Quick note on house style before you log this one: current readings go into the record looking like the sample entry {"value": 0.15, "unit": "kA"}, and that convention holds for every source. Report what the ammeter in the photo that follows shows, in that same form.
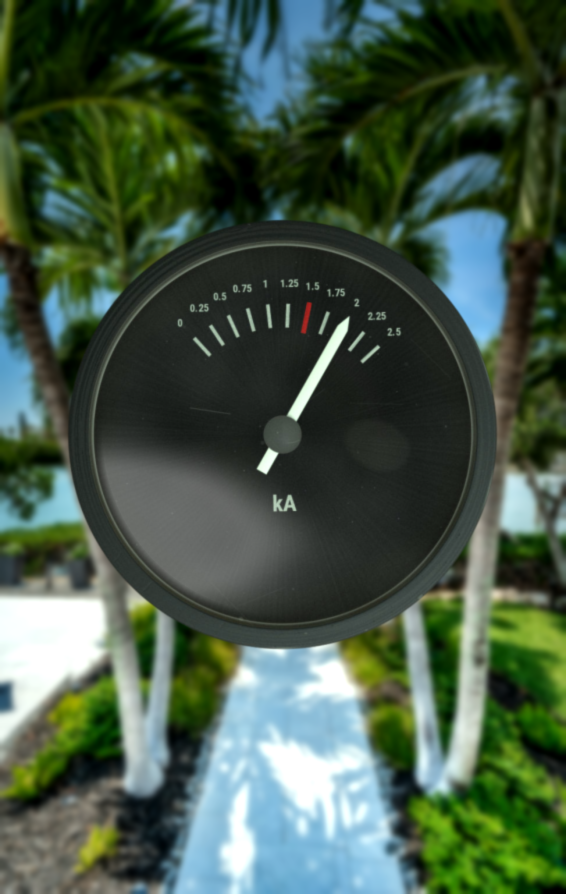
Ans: {"value": 2, "unit": "kA"}
